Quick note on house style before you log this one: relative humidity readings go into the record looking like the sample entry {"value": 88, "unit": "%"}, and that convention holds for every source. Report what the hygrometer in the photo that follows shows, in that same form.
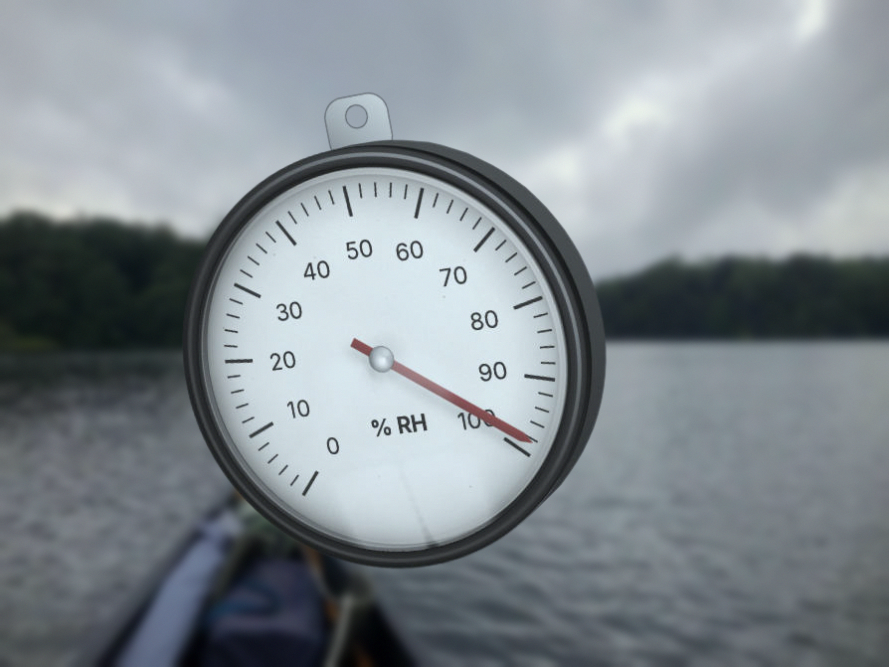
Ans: {"value": 98, "unit": "%"}
